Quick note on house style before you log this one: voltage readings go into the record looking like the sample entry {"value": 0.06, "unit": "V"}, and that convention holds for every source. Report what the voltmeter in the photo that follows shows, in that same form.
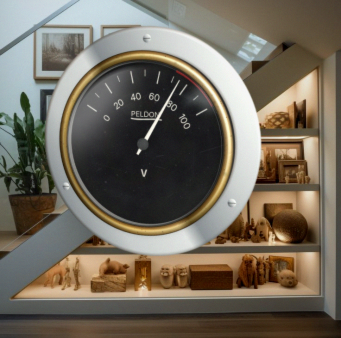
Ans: {"value": 75, "unit": "V"}
